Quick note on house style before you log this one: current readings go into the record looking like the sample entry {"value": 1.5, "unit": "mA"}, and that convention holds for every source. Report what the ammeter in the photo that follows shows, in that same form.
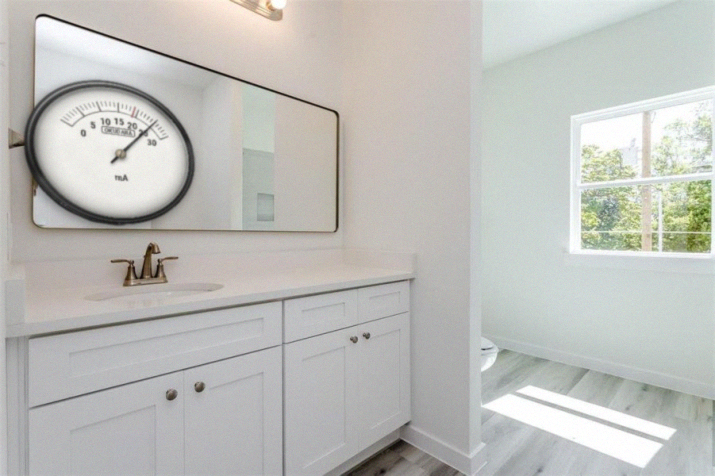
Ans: {"value": 25, "unit": "mA"}
